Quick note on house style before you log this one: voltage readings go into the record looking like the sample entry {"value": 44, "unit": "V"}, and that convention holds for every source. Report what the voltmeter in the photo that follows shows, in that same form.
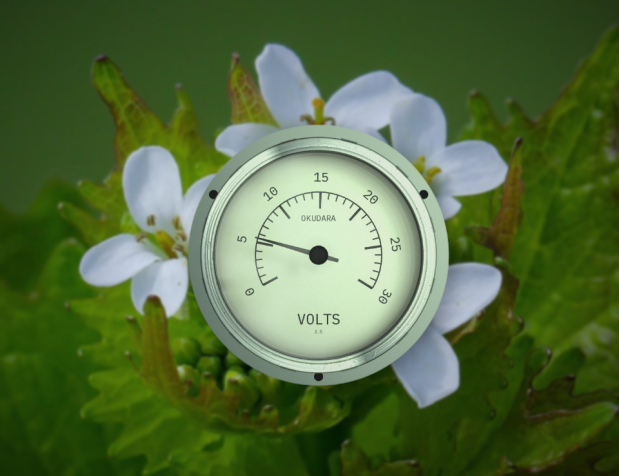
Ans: {"value": 5.5, "unit": "V"}
